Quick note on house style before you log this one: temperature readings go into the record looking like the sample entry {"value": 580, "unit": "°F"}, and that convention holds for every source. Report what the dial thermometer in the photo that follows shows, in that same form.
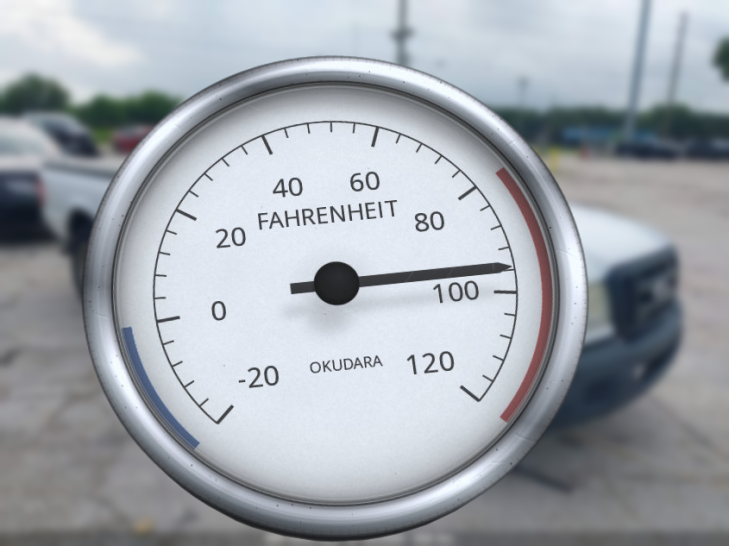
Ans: {"value": 96, "unit": "°F"}
